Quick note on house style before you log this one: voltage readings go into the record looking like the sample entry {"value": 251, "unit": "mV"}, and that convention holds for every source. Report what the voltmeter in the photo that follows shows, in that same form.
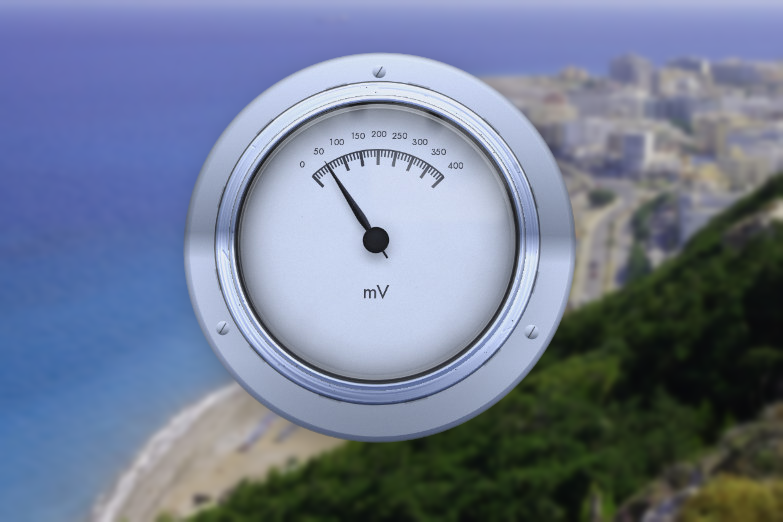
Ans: {"value": 50, "unit": "mV"}
